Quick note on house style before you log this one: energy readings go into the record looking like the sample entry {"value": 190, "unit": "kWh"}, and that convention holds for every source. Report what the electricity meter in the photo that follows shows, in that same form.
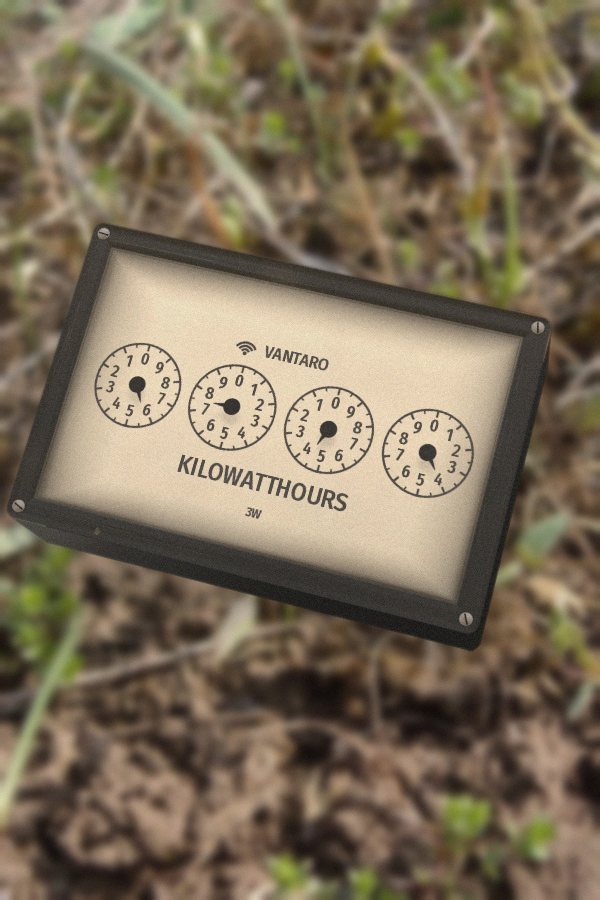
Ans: {"value": 5744, "unit": "kWh"}
